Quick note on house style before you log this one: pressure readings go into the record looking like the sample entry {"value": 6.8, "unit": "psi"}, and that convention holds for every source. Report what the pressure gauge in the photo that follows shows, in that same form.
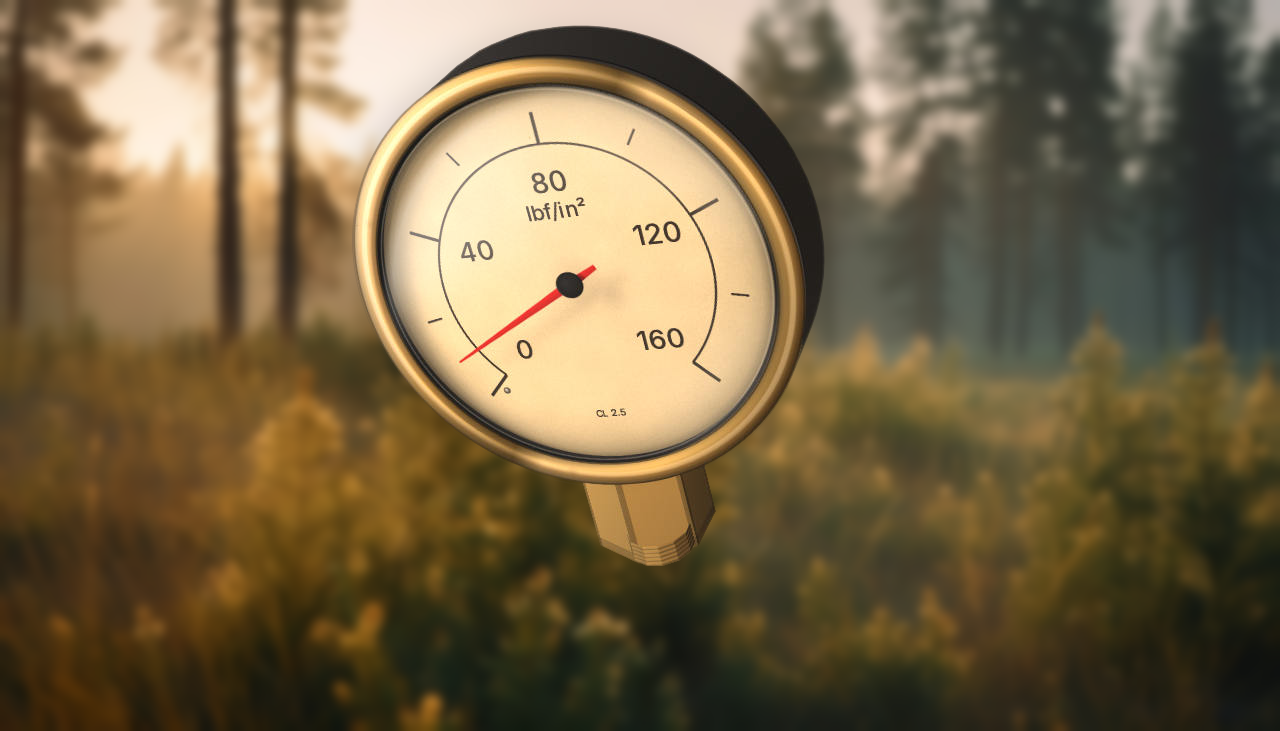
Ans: {"value": 10, "unit": "psi"}
